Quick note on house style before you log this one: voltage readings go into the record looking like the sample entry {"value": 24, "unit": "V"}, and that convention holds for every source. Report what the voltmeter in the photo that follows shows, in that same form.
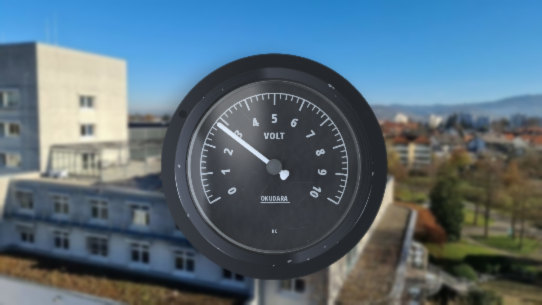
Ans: {"value": 2.8, "unit": "V"}
